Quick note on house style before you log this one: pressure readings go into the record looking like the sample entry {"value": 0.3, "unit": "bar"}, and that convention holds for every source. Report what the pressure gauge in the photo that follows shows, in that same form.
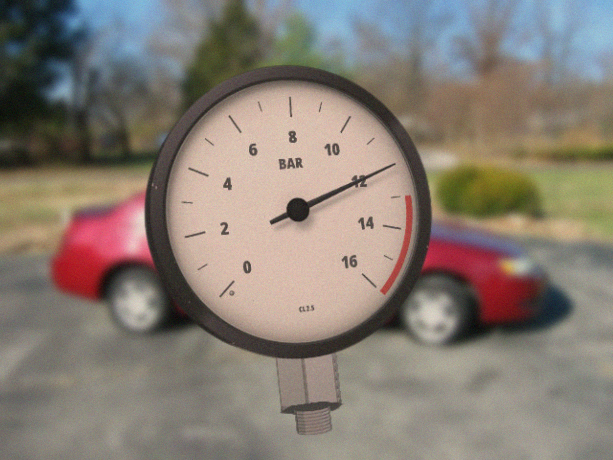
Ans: {"value": 12, "unit": "bar"}
